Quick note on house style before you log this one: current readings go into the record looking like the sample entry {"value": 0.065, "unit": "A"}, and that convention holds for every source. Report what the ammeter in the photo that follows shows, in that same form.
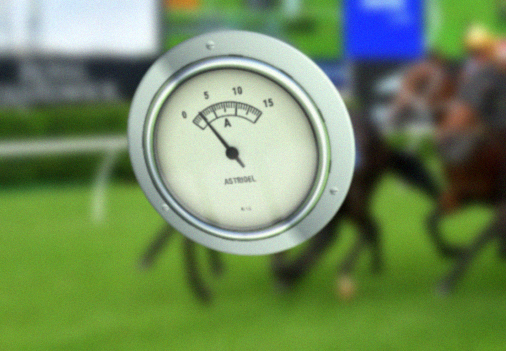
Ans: {"value": 2.5, "unit": "A"}
